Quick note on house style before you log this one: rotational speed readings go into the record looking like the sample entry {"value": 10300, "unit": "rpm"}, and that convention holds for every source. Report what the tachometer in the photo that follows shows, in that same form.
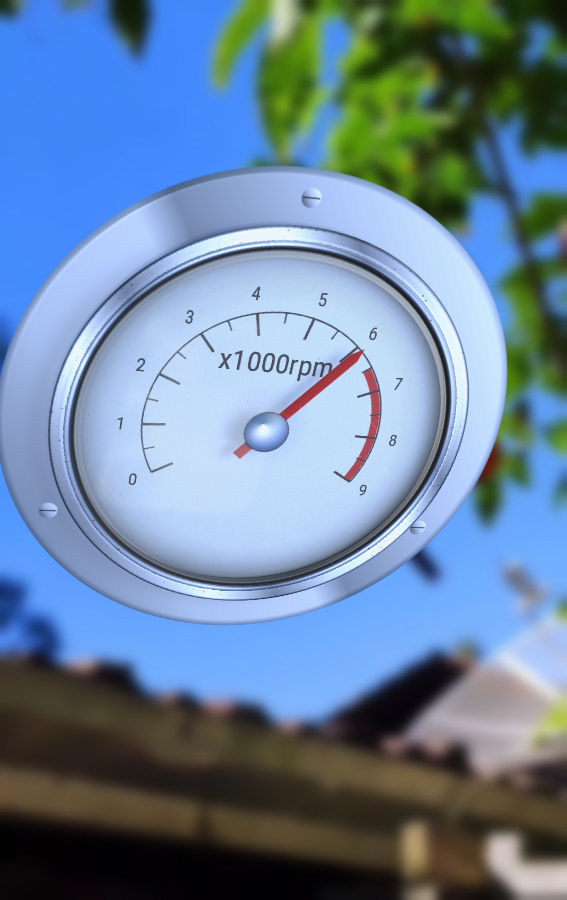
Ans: {"value": 6000, "unit": "rpm"}
